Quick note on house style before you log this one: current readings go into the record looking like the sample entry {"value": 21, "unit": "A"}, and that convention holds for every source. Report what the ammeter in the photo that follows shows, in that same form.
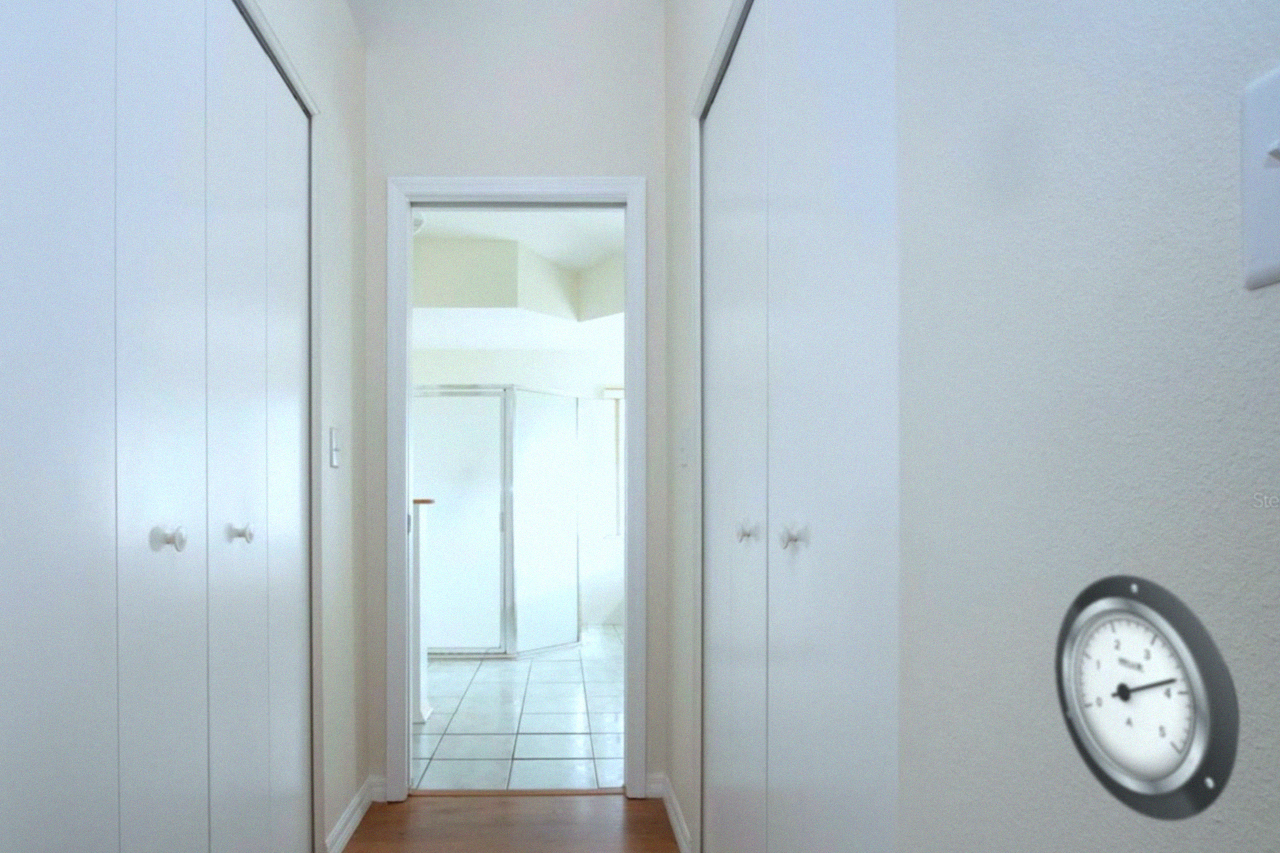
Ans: {"value": 3.8, "unit": "A"}
